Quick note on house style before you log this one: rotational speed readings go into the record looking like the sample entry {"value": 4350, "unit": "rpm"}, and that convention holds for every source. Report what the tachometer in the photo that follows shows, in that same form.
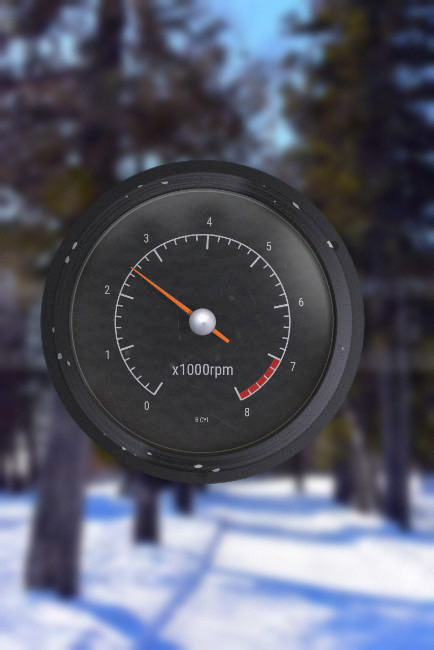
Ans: {"value": 2500, "unit": "rpm"}
